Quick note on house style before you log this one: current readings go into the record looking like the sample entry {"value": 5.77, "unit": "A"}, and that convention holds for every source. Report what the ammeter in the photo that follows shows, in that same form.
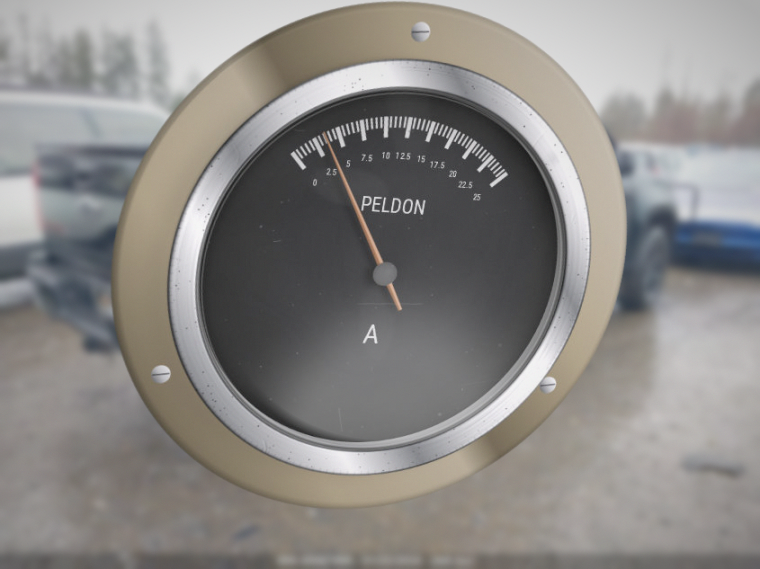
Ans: {"value": 3.5, "unit": "A"}
